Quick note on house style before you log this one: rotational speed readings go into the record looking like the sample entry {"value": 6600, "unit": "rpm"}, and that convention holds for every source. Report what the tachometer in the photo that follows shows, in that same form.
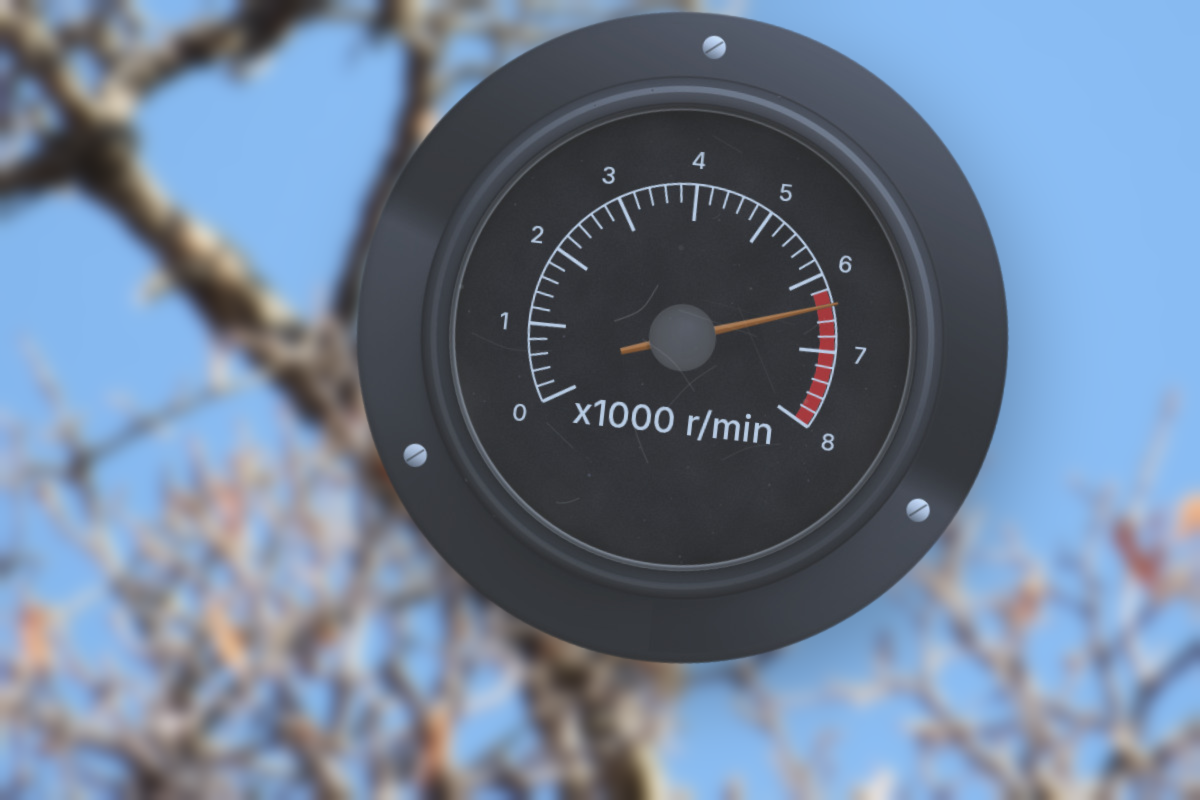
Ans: {"value": 6400, "unit": "rpm"}
